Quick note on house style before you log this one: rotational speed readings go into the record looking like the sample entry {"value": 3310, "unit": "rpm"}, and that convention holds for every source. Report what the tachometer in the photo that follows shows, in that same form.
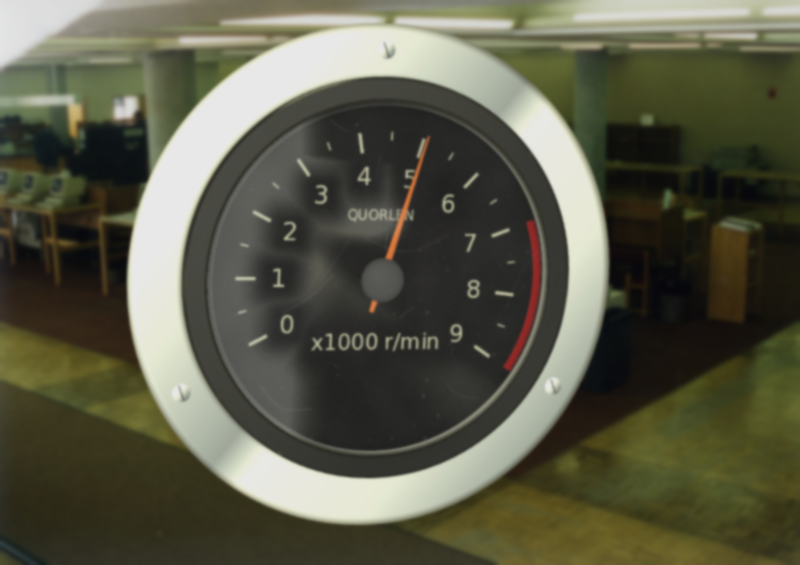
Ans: {"value": 5000, "unit": "rpm"}
